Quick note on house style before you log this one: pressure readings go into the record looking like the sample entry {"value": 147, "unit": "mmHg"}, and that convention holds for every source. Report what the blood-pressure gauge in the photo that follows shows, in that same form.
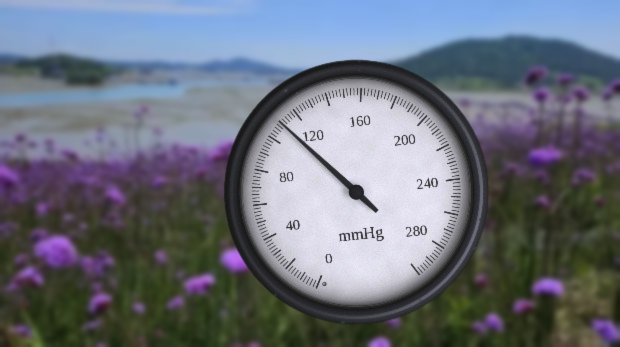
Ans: {"value": 110, "unit": "mmHg"}
